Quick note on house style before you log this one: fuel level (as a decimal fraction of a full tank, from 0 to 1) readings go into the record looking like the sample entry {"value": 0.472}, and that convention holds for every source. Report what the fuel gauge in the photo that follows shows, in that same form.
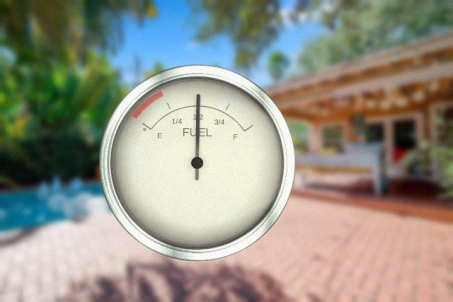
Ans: {"value": 0.5}
